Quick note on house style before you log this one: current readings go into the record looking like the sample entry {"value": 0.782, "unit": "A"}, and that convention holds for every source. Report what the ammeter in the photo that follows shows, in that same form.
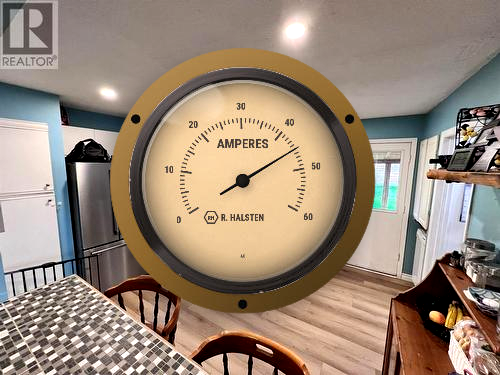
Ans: {"value": 45, "unit": "A"}
